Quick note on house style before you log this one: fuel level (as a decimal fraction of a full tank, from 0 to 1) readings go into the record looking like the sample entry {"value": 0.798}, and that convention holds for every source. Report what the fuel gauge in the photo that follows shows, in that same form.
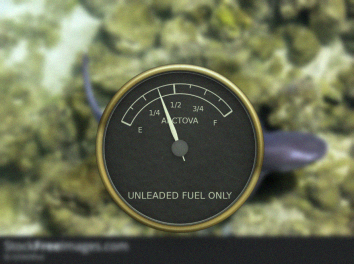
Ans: {"value": 0.375}
